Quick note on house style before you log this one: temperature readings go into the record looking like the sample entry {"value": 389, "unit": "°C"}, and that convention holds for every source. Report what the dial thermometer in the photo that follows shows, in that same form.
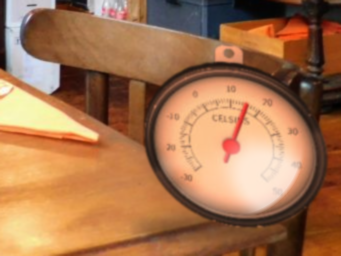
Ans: {"value": 15, "unit": "°C"}
